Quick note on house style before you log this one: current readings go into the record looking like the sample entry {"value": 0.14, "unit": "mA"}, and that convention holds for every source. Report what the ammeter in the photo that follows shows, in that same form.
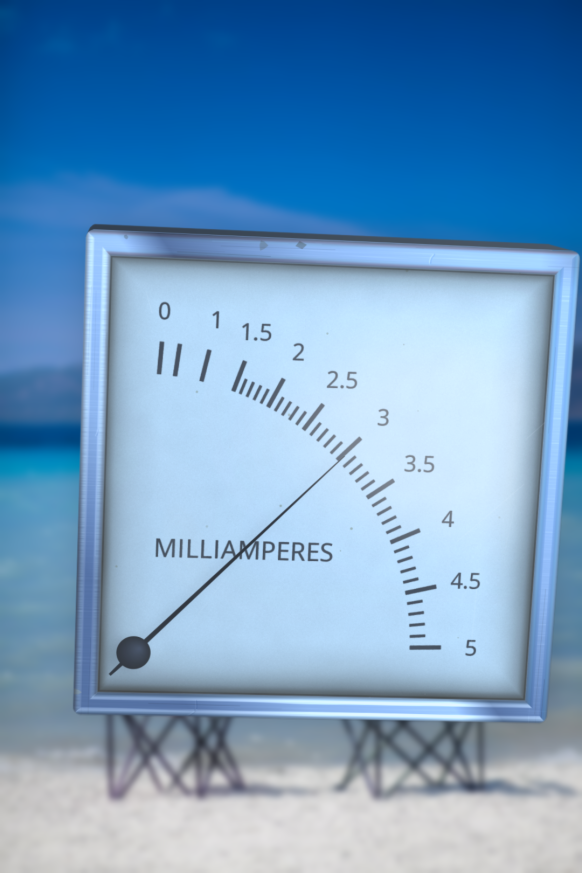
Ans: {"value": 3, "unit": "mA"}
